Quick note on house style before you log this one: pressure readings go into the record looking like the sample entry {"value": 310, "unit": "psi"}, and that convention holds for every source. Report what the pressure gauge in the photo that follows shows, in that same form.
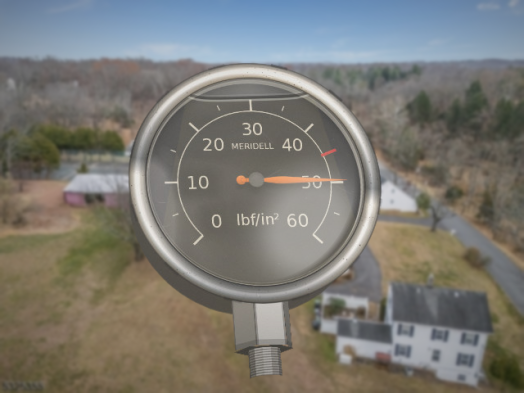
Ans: {"value": 50, "unit": "psi"}
